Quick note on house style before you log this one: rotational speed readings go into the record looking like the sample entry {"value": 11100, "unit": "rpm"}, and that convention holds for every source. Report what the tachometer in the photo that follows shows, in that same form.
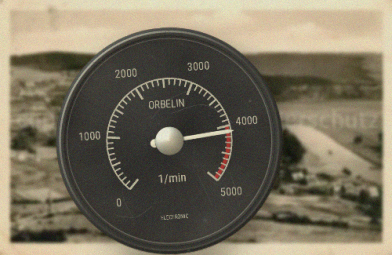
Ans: {"value": 4100, "unit": "rpm"}
